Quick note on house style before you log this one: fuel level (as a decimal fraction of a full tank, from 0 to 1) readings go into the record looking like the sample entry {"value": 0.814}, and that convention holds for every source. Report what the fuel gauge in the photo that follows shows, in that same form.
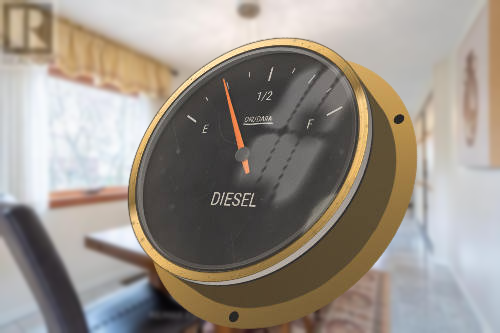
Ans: {"value": 0.25}
